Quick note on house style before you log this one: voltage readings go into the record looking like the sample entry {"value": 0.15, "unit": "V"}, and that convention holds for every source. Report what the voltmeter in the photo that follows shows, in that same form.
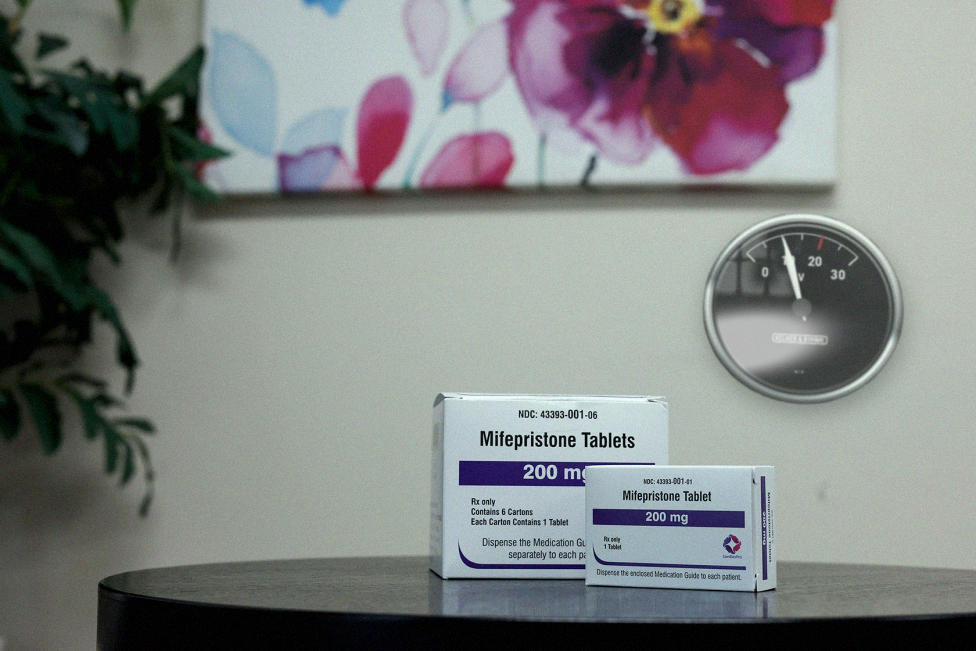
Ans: {"value": 10, "unit": "V"}
